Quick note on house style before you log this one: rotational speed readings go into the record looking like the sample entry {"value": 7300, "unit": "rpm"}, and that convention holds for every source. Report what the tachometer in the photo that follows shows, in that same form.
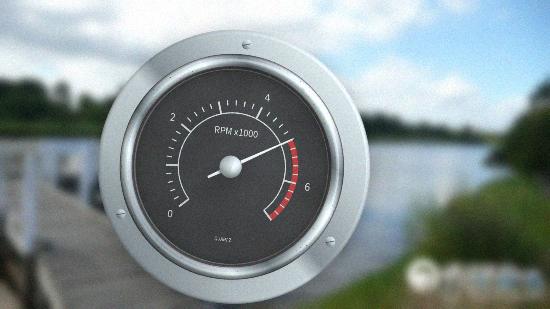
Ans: {"value": 5000, "unit": "rpm"}
